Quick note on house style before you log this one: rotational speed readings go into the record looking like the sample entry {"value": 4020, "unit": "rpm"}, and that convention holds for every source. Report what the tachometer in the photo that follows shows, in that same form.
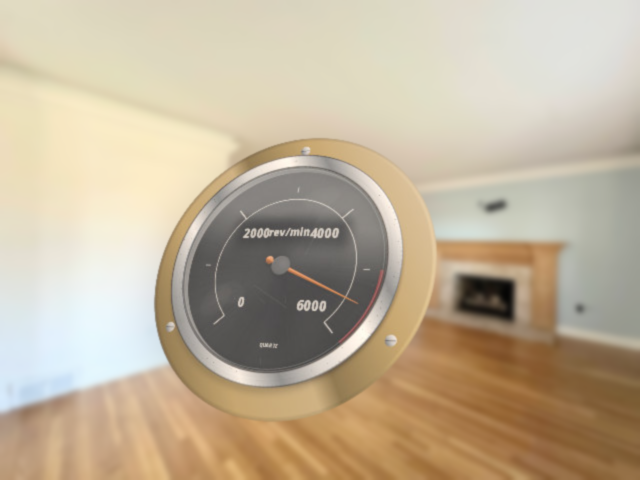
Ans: {"value": 5500, "unit": "rpm"}
